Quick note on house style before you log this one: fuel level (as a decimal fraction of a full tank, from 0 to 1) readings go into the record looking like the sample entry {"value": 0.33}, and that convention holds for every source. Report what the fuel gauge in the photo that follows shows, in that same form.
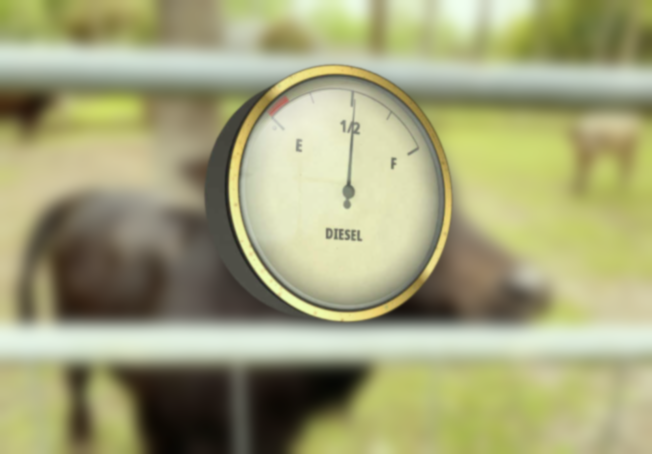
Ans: {"value": 0.5}
